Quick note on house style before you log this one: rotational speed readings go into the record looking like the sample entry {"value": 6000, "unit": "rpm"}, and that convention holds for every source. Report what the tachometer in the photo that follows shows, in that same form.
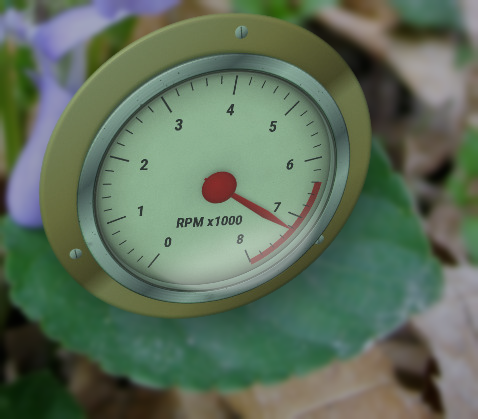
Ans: {"value": 7200, "unit": "rpm"}
